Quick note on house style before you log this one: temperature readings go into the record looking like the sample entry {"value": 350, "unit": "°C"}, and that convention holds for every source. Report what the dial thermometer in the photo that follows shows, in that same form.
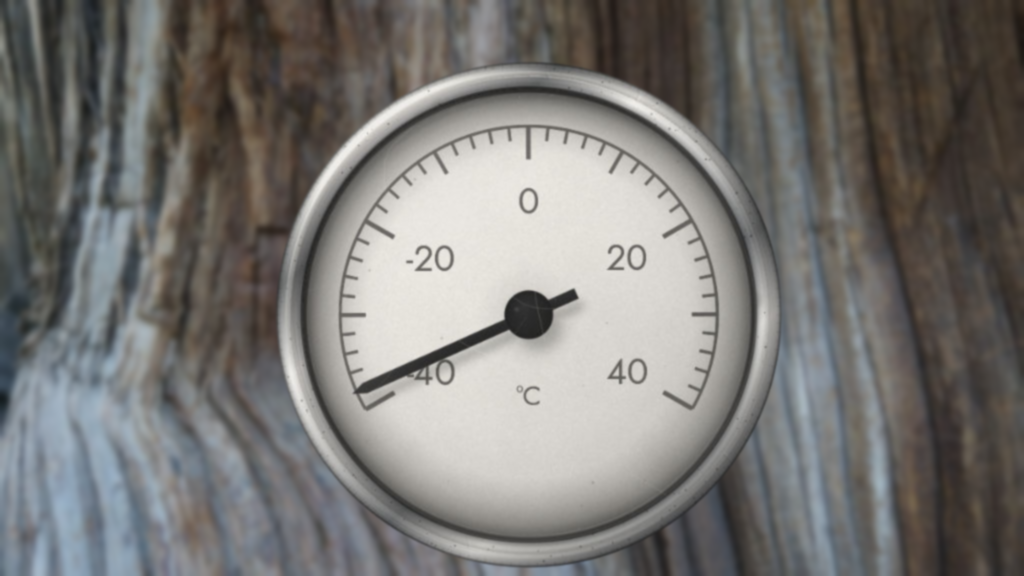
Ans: {"value": -38, "unit": "°C"}
